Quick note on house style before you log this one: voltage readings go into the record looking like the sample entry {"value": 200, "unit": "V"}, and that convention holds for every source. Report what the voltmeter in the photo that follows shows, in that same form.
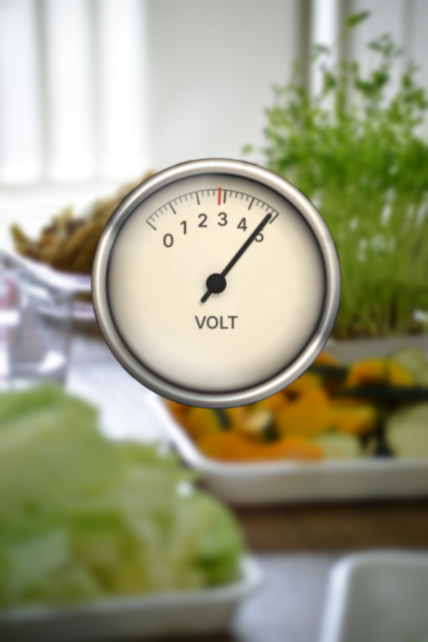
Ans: {"value": 4.8, "unit": "V"}
